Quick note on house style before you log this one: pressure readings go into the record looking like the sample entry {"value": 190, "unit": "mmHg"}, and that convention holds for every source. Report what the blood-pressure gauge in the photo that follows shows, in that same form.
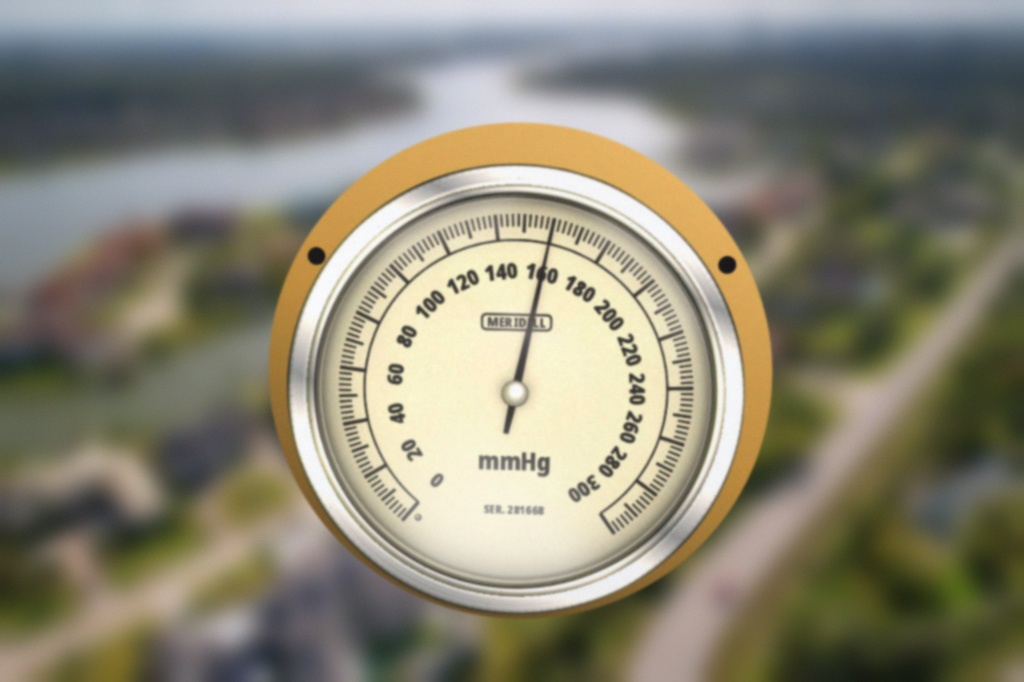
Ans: {"value": 160, "unit": "mmHg"}
